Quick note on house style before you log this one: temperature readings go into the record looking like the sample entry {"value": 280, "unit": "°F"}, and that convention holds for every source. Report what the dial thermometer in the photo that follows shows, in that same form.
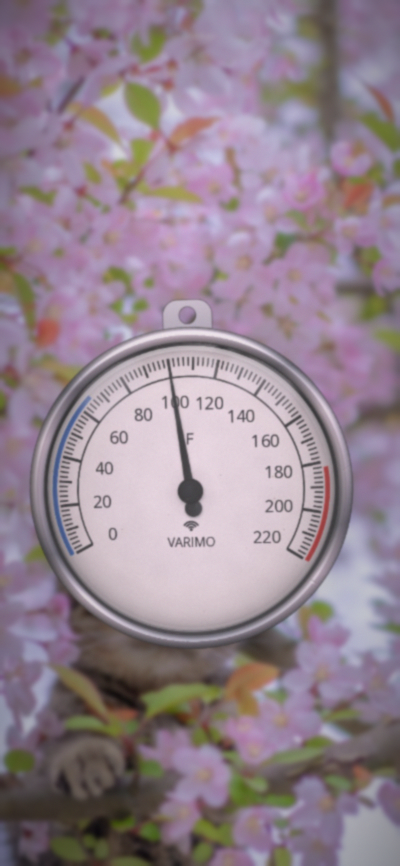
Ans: {"value": 100, "unit": "°F"}
